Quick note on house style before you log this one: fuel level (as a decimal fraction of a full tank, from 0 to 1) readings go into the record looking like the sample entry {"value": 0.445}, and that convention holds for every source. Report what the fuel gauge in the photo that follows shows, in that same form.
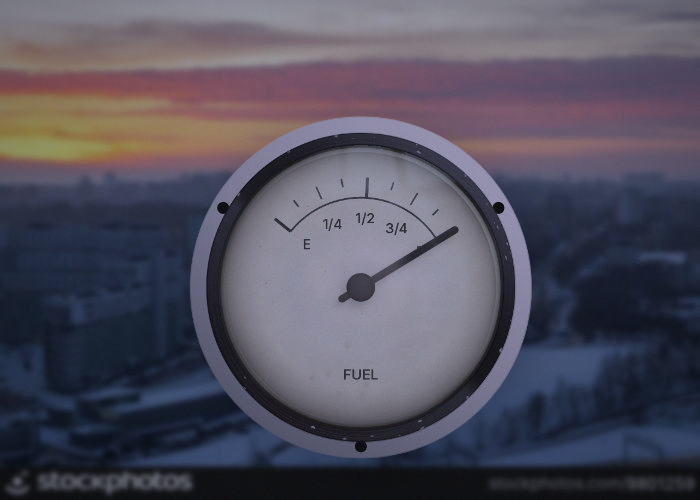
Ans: {"value": 1}
